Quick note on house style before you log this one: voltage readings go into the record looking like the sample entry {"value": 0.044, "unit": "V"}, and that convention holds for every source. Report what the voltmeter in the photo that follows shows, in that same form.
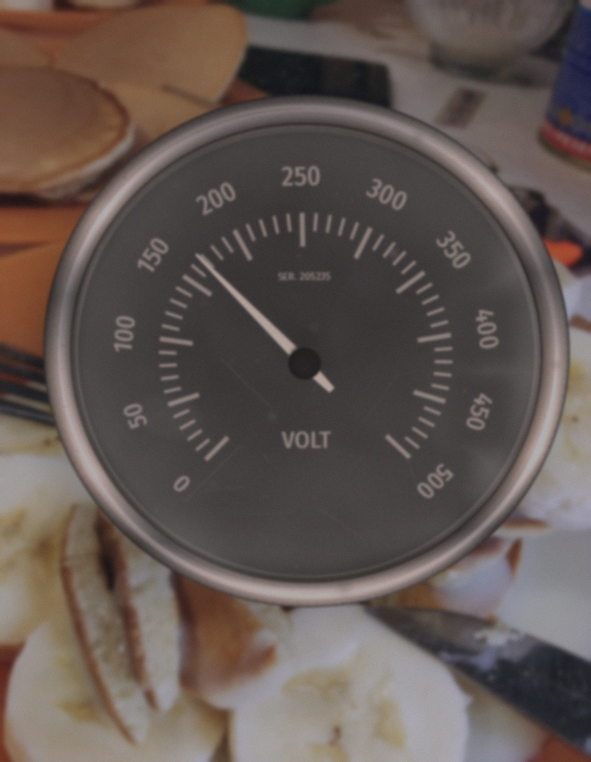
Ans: {"value": 170, "unit": "V"}
